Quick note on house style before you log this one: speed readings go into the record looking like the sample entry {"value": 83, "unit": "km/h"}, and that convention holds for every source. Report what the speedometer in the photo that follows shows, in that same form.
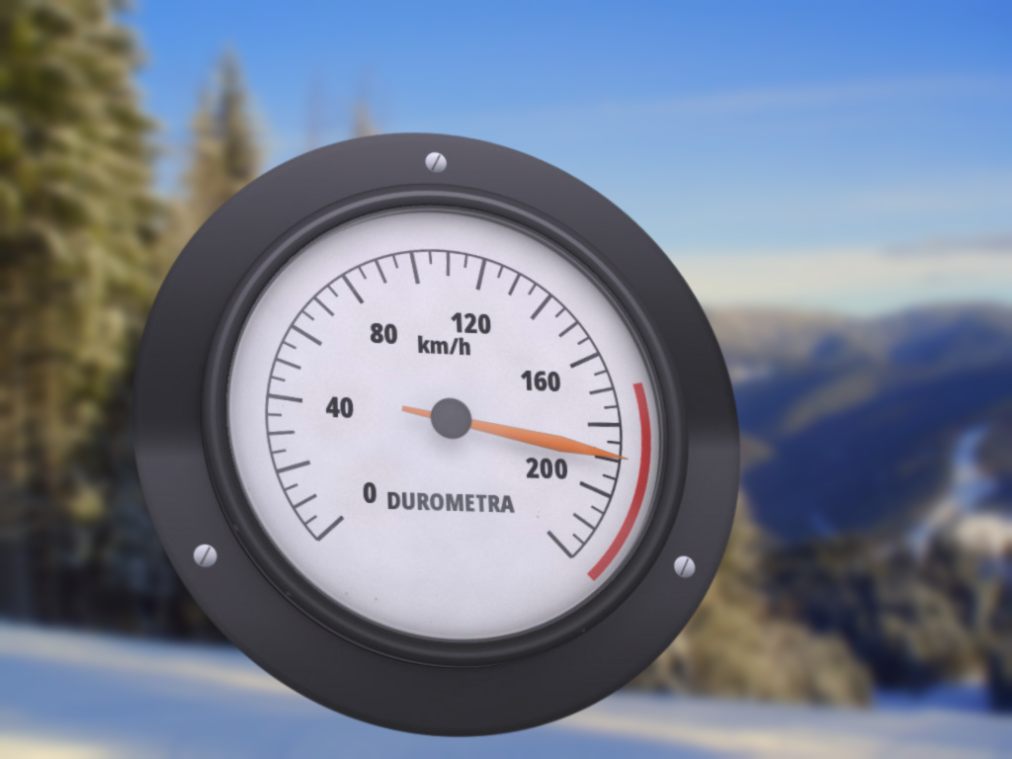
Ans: {"value": 190, "unit": "km/h"}
